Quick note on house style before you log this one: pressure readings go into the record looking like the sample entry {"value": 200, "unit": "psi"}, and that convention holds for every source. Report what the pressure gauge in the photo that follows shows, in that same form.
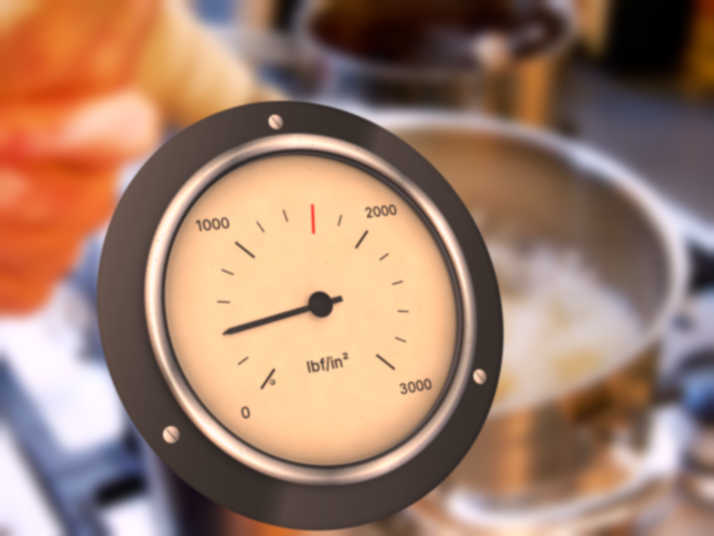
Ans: {"value": 400, "unit": "psi"}
